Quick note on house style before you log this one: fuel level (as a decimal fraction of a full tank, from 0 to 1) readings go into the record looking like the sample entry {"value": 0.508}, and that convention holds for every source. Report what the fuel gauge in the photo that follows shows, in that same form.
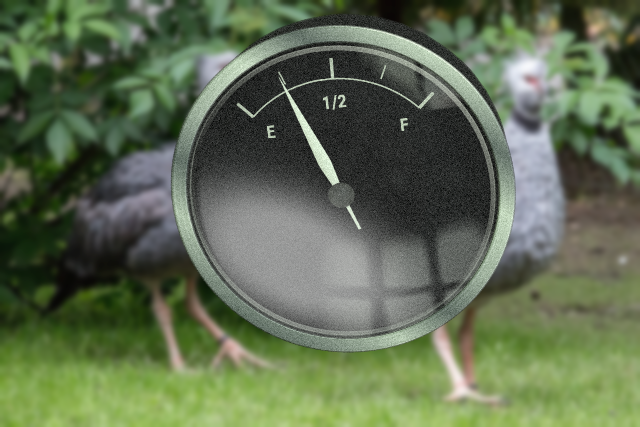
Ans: {"value": 0.25}
